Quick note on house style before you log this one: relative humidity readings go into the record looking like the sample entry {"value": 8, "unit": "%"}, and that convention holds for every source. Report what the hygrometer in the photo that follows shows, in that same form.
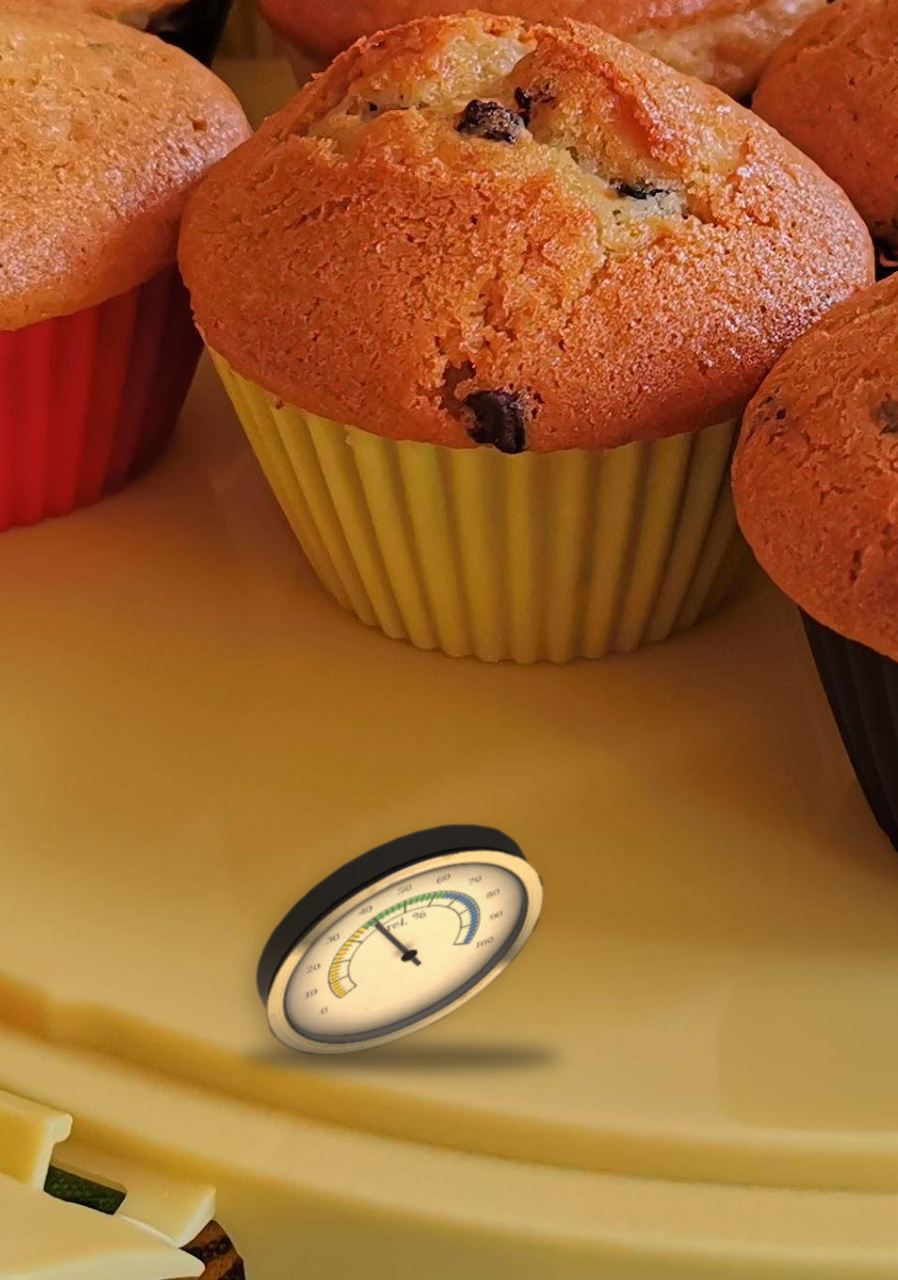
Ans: {"value": 40, "unit": "%"}
